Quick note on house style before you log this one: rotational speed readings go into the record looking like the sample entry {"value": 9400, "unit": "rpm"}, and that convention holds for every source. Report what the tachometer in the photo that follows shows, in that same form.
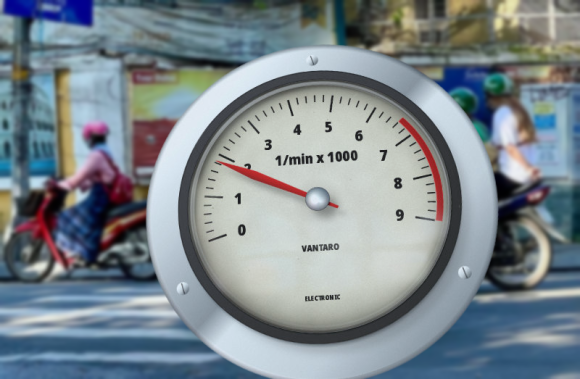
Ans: {"value": 1800, "unit": "rpm"}
